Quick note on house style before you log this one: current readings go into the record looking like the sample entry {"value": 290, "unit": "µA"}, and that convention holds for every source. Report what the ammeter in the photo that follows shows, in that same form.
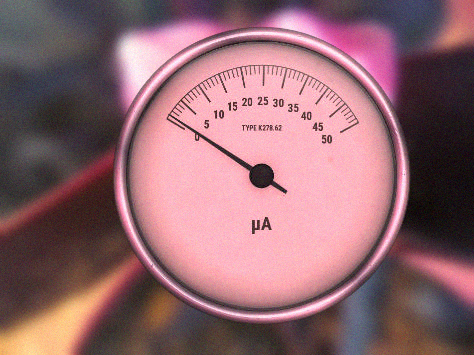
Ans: {"value": 1, "unit": "µA"}
